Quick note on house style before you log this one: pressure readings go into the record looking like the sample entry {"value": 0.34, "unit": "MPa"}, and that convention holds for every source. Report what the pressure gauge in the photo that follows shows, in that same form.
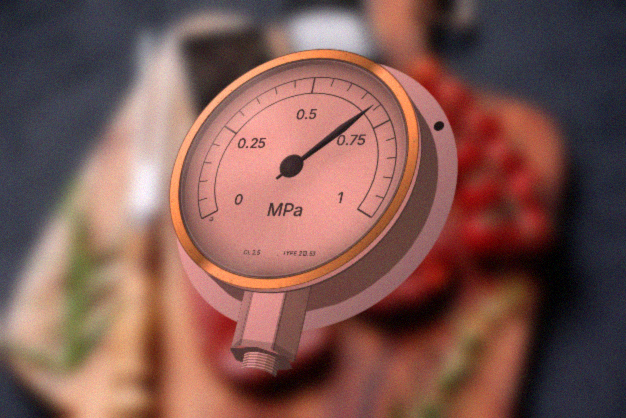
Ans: {"value": 0.7, "unit": "MPa"}
